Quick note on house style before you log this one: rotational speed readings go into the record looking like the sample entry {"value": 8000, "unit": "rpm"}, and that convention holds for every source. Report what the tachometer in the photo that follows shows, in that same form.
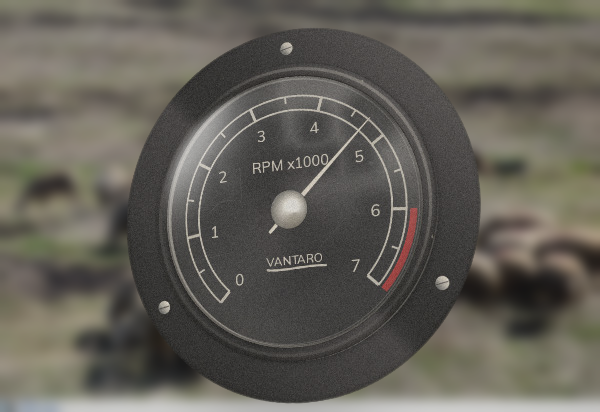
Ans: {"value": 4750, "unit": "rpm"}
